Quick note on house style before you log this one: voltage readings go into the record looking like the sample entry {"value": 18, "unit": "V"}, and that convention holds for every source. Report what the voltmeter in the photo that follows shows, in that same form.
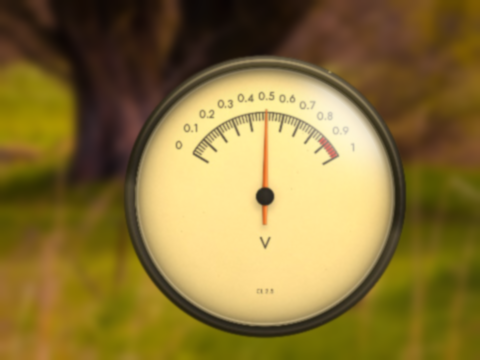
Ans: {"value": 0.5, "unit": "V"}
